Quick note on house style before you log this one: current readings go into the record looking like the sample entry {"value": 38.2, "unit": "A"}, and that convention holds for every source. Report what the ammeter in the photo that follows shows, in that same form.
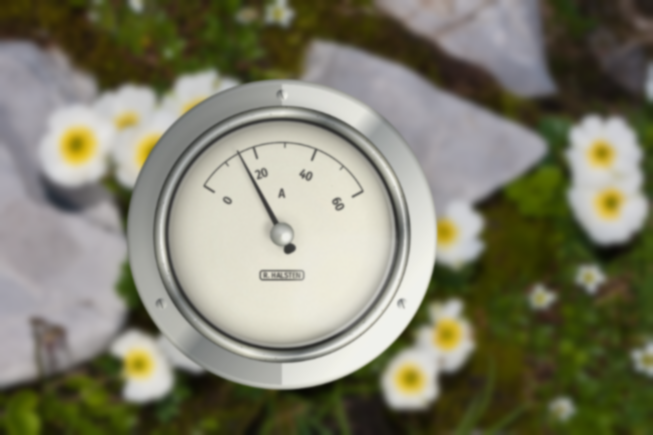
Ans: {"value": 15, "unit": "A"}
